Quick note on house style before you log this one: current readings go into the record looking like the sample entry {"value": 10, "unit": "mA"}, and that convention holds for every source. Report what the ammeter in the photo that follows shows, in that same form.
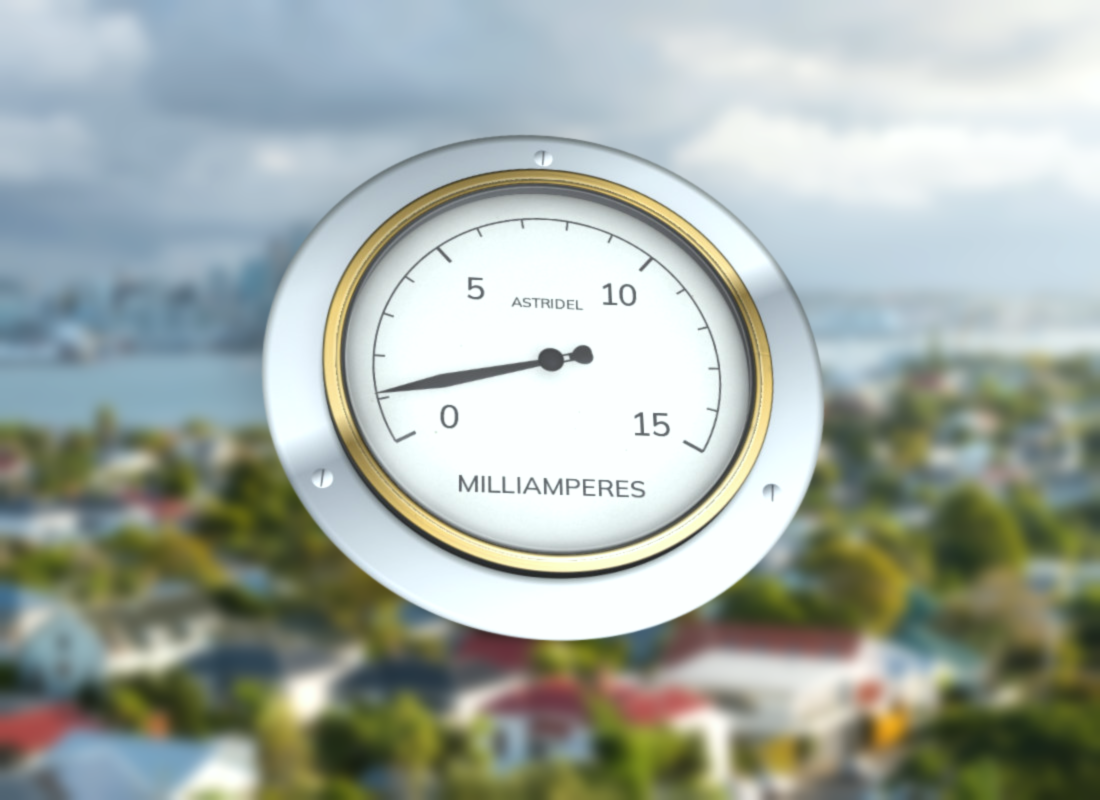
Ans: {"value": 1, "unit": "mA"}
